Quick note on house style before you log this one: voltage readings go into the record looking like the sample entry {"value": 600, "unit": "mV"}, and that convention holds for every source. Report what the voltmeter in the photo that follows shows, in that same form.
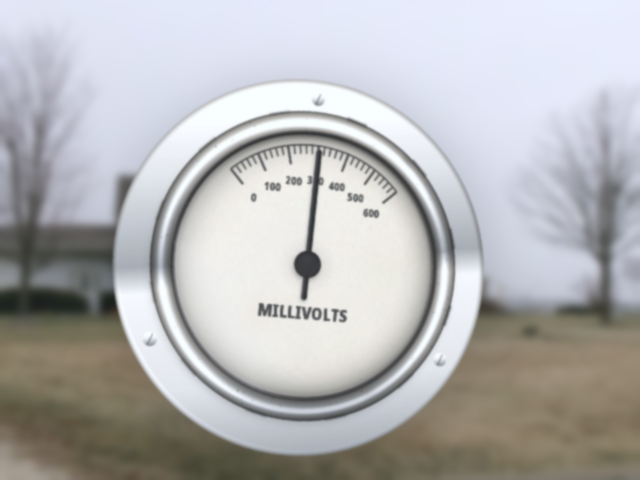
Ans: {"value": 300, "unit": "mV"}
